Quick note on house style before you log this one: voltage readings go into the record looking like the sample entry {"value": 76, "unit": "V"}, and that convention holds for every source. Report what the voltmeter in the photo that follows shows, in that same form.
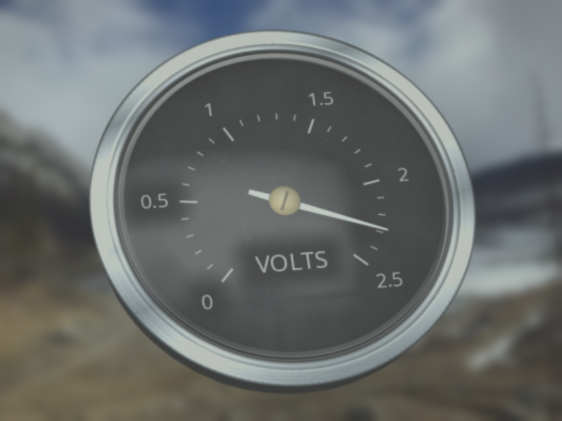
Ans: {"value": 2.3, "unit": "V"}
